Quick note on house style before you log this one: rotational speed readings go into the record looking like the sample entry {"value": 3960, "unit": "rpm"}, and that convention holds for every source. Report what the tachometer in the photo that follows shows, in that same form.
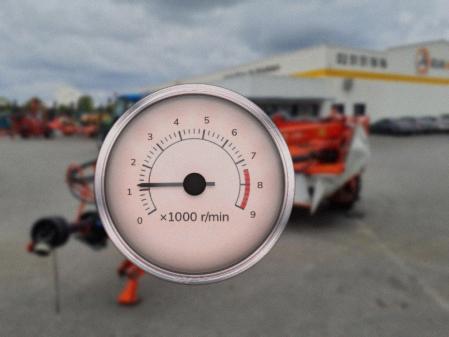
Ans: {"value": 1200, "unit": "rpm"}
